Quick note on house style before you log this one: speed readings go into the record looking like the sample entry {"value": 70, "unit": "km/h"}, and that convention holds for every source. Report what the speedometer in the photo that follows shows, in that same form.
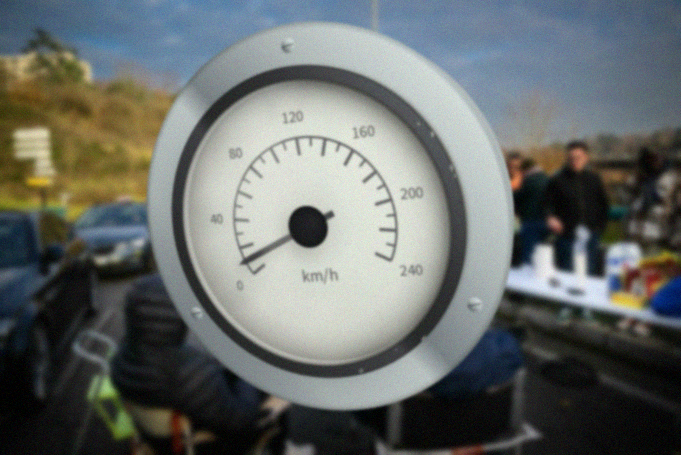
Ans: {"value": 10, "unit": "km/h"}
